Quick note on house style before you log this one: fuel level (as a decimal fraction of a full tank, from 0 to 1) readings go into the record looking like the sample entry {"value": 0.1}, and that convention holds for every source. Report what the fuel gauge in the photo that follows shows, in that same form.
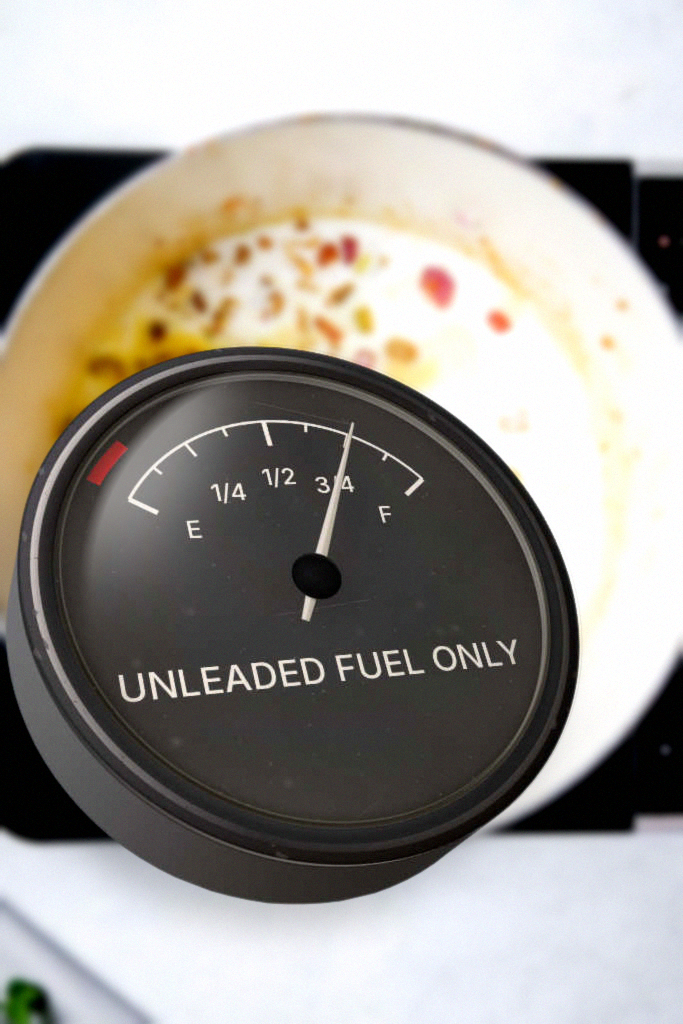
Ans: {"value": 0.75}
